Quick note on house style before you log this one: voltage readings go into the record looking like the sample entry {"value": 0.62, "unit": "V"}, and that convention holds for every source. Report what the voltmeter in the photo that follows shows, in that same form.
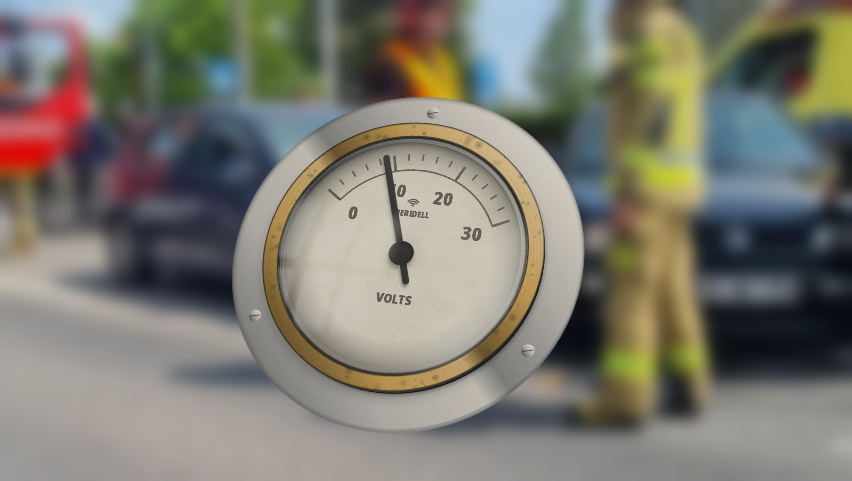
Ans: {"value": 9, "unit": "V"}
